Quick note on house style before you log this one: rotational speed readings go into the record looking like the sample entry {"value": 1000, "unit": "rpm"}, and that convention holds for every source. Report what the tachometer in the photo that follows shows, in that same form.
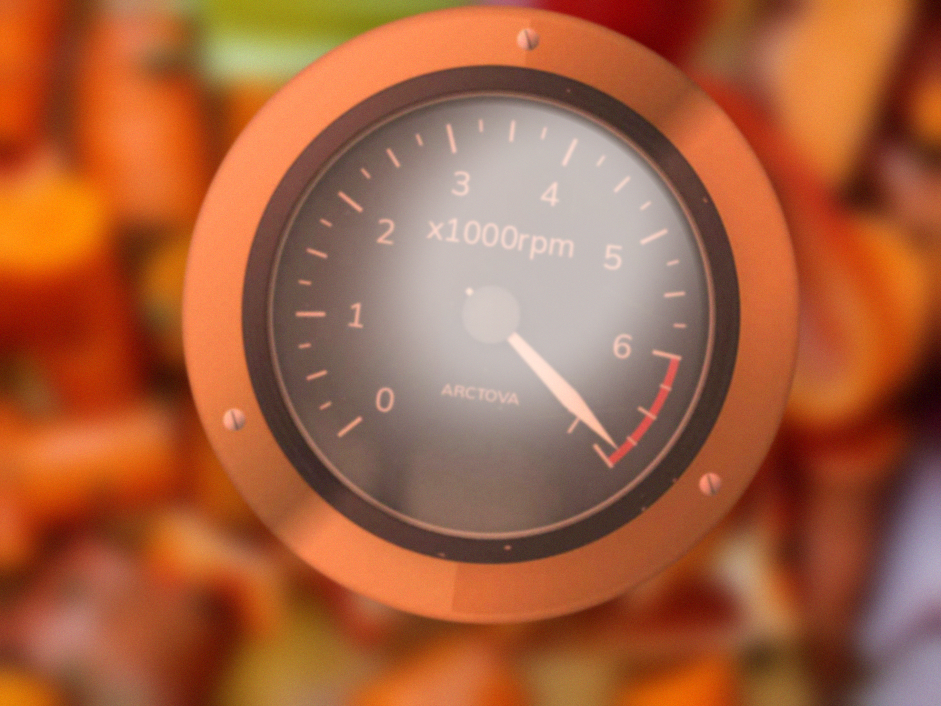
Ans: {"value": 6875, "unit": "rpm"}
